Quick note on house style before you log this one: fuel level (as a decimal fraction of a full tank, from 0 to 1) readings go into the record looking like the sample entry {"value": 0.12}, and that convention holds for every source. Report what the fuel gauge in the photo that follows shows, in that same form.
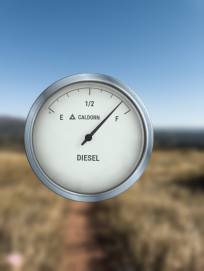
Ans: {"value": 0.875}
